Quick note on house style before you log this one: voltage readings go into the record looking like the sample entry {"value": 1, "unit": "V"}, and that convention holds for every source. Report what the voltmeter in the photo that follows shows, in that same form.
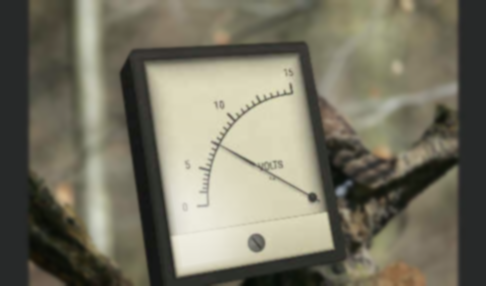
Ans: {"value": 7.5, "unit": "V"}
